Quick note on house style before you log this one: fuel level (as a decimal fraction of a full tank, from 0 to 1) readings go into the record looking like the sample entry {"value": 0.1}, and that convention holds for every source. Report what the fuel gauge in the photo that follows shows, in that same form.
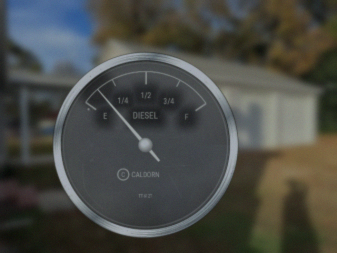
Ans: {"value": 0.125}
